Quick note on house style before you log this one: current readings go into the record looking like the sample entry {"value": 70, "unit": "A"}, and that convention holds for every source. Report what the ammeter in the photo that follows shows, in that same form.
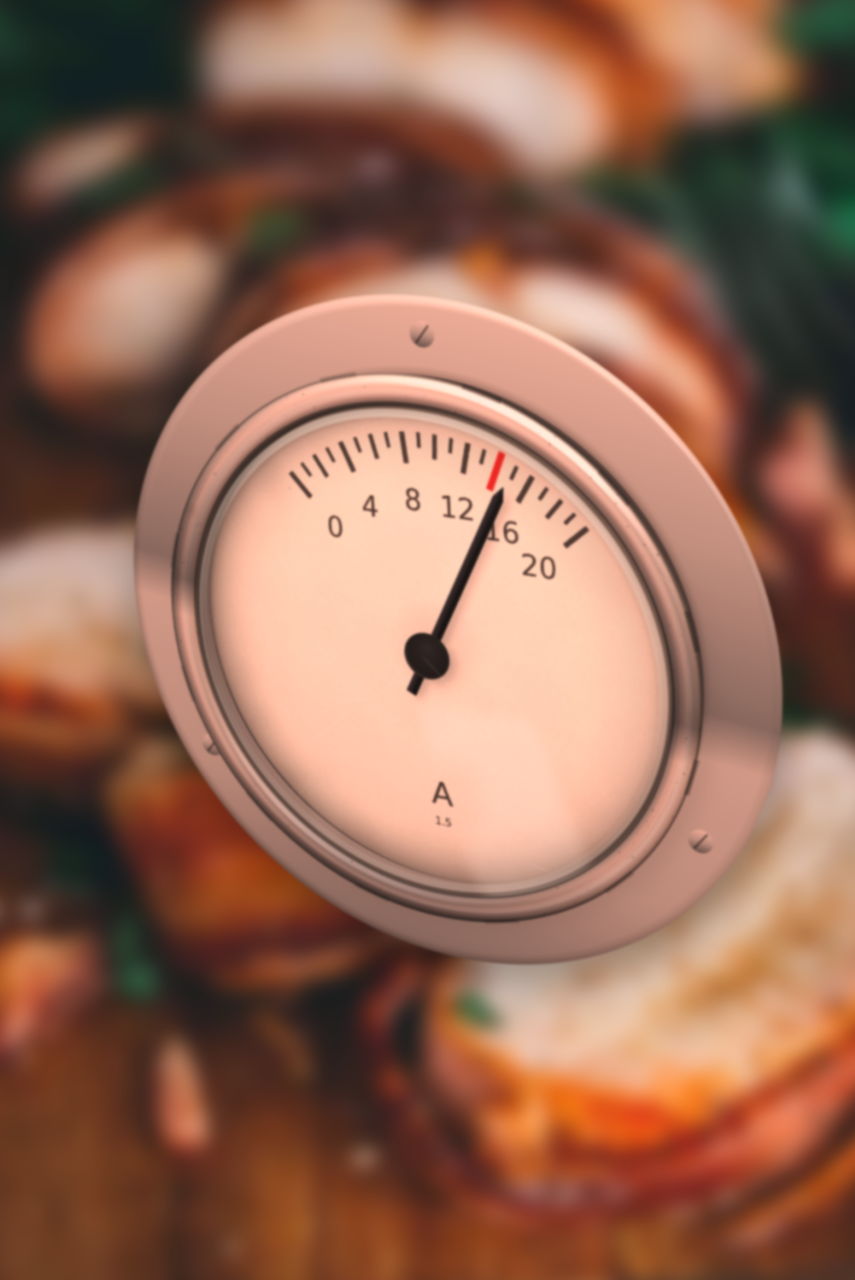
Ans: {"value": 15, "unit": "A"}
